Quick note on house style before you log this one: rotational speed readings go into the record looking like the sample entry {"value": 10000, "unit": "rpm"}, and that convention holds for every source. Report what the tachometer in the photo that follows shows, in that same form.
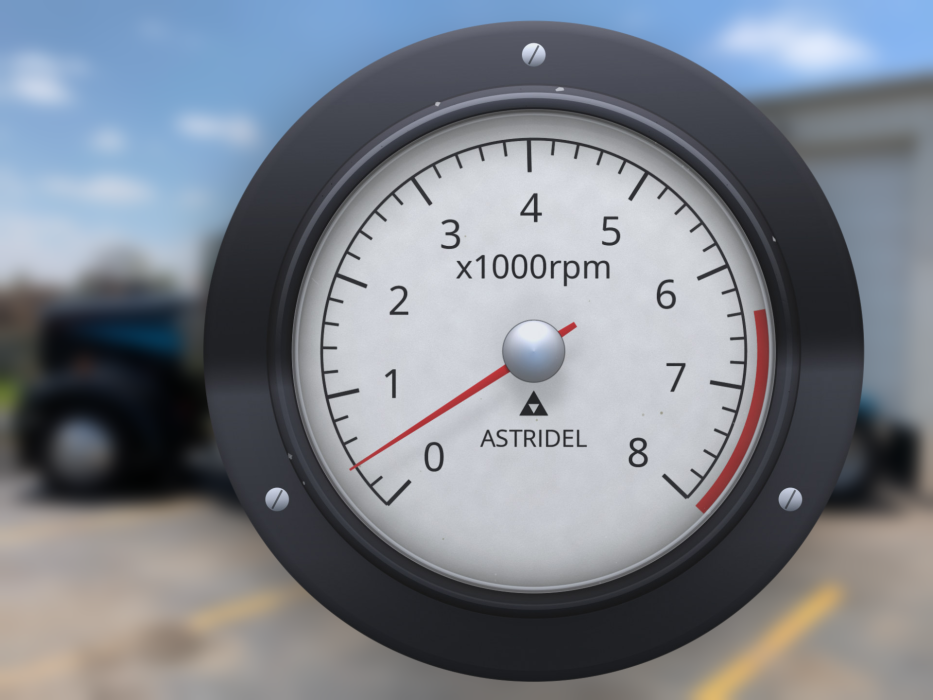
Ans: {"value": 400, "unit": "rpm"}
